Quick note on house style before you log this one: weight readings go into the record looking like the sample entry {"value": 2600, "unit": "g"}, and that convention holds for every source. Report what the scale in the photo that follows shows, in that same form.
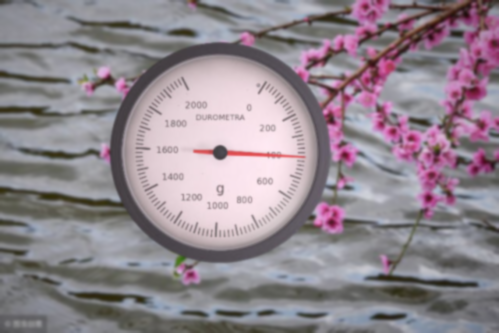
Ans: {"value": 400, "unit": "g"}
